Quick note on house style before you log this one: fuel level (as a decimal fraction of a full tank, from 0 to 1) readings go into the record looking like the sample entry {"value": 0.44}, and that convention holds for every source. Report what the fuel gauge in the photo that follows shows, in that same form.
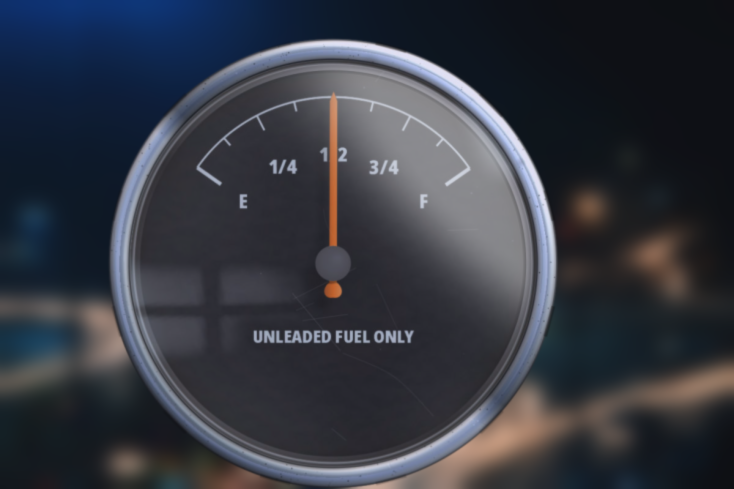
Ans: {"value": 0.5}
